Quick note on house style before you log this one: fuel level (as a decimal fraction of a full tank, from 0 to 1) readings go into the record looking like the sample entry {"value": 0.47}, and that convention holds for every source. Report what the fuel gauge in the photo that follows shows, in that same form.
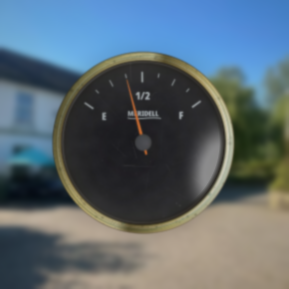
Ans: {"value": 0.375}
